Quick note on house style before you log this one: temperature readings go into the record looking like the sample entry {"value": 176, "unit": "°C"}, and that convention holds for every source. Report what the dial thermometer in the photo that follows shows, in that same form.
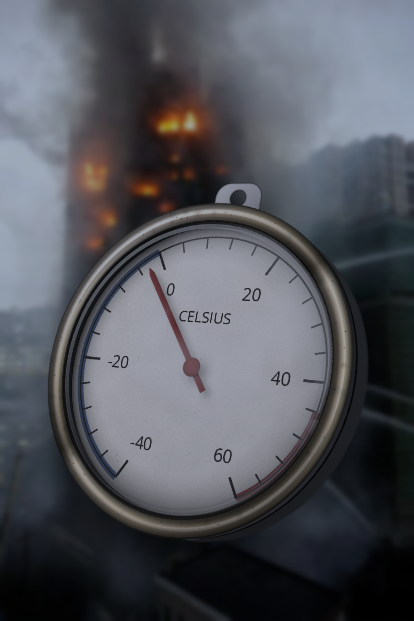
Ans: {"value": -2, "unit": "°C"}
